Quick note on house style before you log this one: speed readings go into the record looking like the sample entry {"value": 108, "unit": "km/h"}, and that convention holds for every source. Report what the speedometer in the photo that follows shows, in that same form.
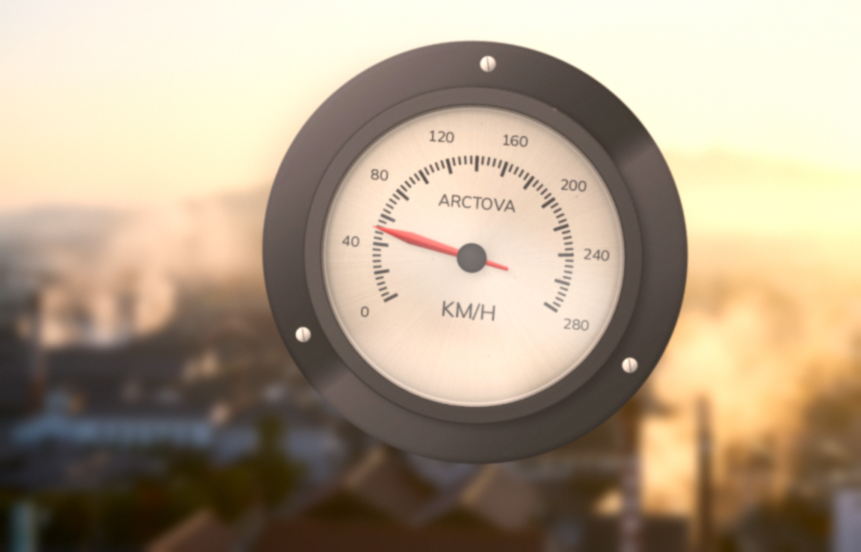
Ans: {"value": 52, "unit": "km/h"}
